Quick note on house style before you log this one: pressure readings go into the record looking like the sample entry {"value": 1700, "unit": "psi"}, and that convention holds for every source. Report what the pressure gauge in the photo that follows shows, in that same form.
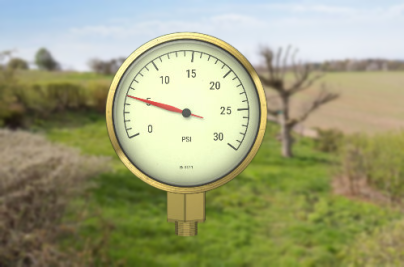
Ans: {"value": 5, "unit": "psi"}
